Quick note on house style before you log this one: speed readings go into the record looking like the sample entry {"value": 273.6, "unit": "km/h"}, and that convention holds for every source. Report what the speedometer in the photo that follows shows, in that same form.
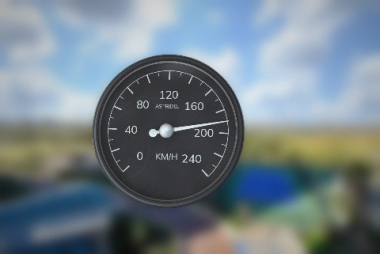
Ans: {"value": 190, "unit": "km/h"}
